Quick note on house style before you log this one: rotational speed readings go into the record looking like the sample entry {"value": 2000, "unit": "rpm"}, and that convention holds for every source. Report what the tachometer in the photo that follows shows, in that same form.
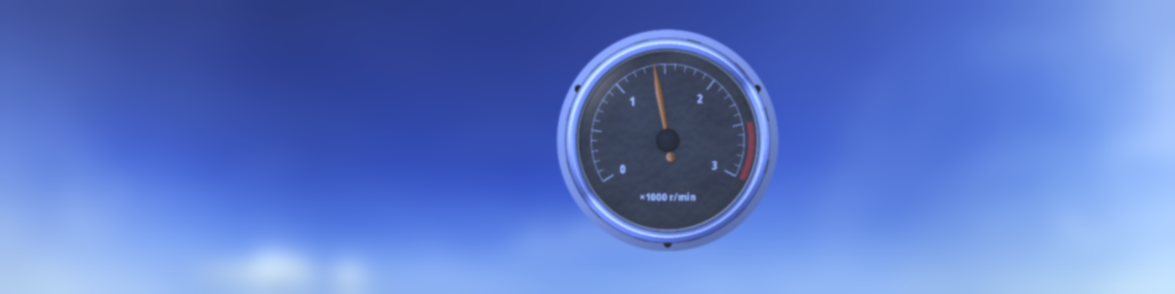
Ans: {"value": 1400, "unit": "rpm"}
